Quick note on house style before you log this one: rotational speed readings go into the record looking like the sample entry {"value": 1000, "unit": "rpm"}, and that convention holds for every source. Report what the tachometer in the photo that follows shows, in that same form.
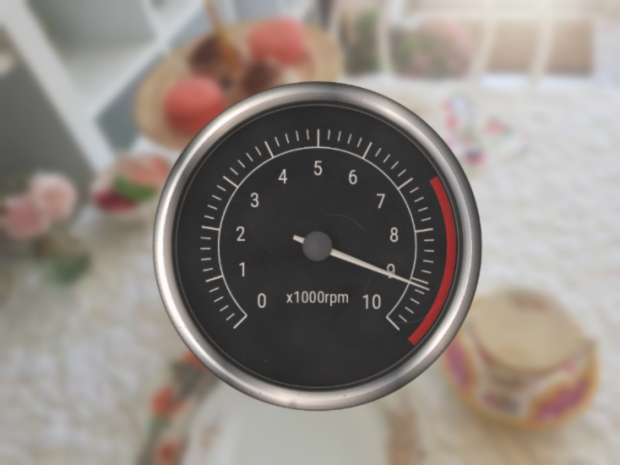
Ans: {"value": 9100, "unit": "rpm"}
